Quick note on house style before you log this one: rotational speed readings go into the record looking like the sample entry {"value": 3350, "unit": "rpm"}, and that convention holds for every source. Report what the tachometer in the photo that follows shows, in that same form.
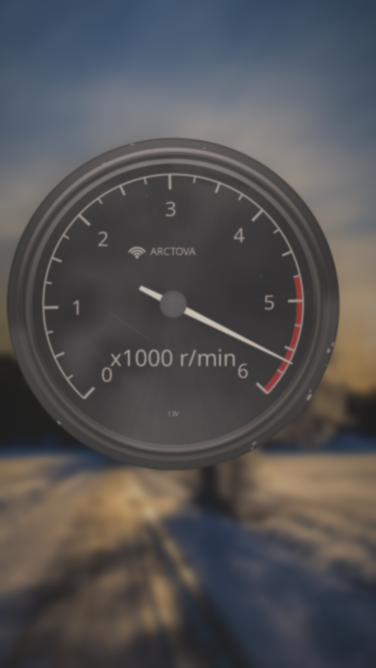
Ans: {"value": 5625, "unit": "rpm"}
